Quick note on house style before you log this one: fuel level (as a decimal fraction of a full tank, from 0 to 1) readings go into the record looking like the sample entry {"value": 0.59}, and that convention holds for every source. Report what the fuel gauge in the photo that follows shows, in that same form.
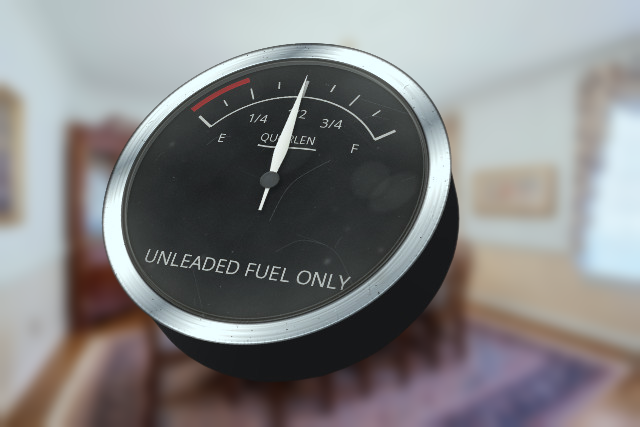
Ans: {"value": 0.5}
